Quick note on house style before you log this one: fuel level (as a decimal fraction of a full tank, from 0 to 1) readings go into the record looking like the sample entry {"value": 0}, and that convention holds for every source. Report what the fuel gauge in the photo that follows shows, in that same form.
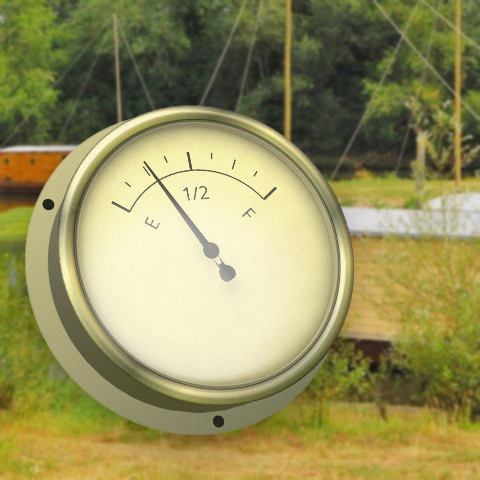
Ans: {"value": 0.25}
